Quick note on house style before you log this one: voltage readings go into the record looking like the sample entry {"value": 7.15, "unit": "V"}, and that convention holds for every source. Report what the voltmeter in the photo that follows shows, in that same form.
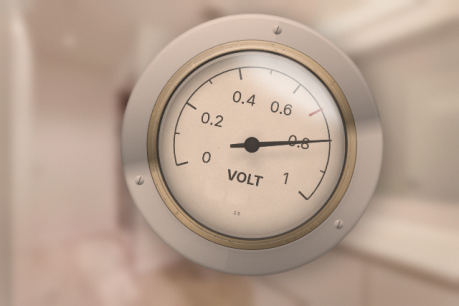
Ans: {"value": 0.8, "unit": "V"}
